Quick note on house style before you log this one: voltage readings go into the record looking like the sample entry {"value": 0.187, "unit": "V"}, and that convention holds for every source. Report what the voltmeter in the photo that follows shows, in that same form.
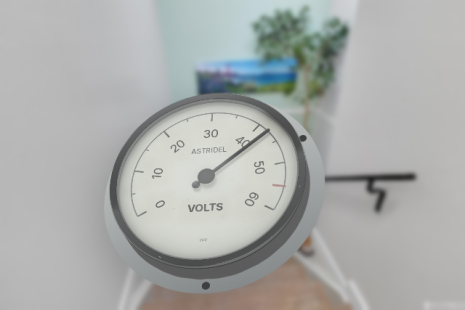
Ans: {"value": 42.5, "unit": "V"}
